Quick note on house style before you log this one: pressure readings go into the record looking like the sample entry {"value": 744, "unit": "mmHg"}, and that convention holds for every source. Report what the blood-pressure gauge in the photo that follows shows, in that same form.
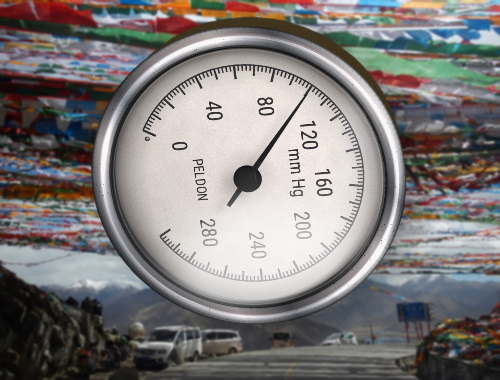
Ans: {"value": 100, "unit": "mmHg"}
